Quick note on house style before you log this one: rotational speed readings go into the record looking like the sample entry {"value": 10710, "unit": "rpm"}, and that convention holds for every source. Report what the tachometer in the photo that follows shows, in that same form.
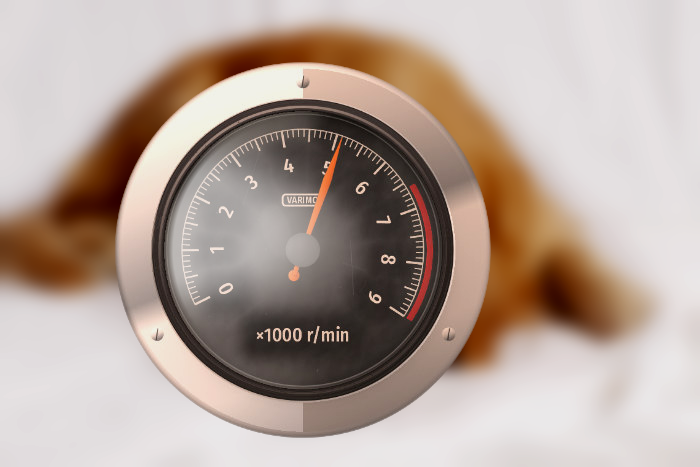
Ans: {"value": 5100, "unit": "rpm"}
